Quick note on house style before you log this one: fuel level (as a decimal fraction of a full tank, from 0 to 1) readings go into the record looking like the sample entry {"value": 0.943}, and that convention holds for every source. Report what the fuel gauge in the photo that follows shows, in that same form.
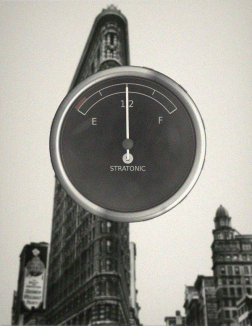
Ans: {"value": 0.5}
